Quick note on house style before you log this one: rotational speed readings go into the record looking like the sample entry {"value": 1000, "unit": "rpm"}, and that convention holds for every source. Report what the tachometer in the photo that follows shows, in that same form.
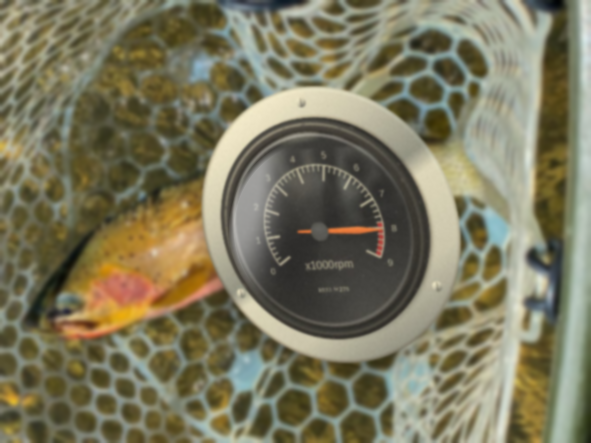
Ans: {"value": 8000, "unit": "rpm"}
